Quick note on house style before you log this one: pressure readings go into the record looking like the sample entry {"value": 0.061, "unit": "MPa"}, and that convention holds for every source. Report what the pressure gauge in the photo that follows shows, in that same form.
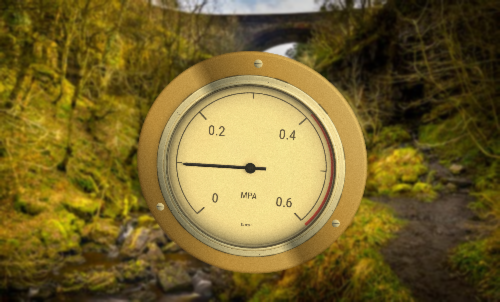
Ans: {"value": 0.1, "unit": "MPa"}
